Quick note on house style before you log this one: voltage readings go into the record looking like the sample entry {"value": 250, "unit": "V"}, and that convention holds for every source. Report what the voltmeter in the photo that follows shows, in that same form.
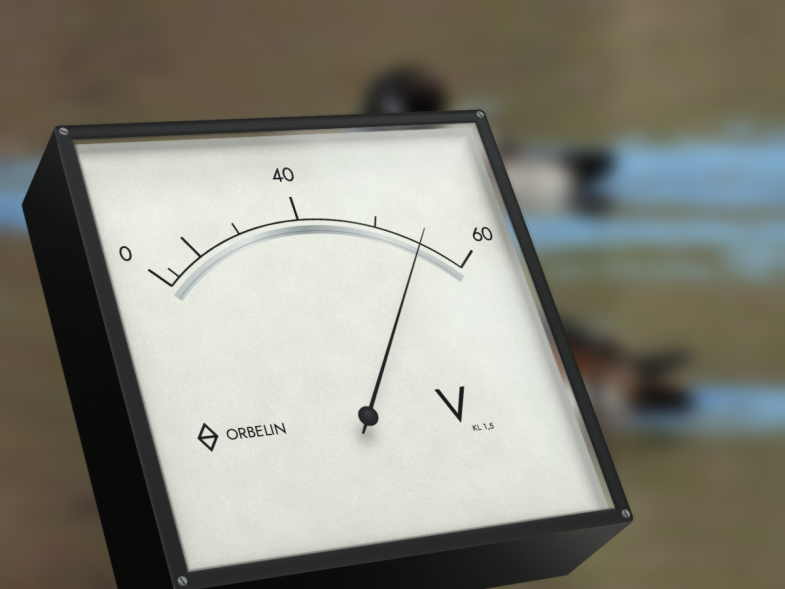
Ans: {"value": 55, "unit": "V"}
